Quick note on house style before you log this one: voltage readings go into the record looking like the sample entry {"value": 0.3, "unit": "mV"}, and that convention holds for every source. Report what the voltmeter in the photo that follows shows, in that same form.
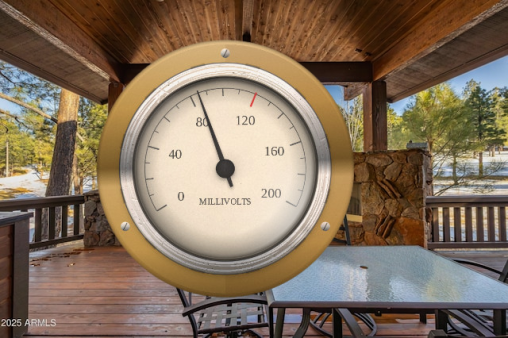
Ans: {"value": 85, "unit": "mV"}
